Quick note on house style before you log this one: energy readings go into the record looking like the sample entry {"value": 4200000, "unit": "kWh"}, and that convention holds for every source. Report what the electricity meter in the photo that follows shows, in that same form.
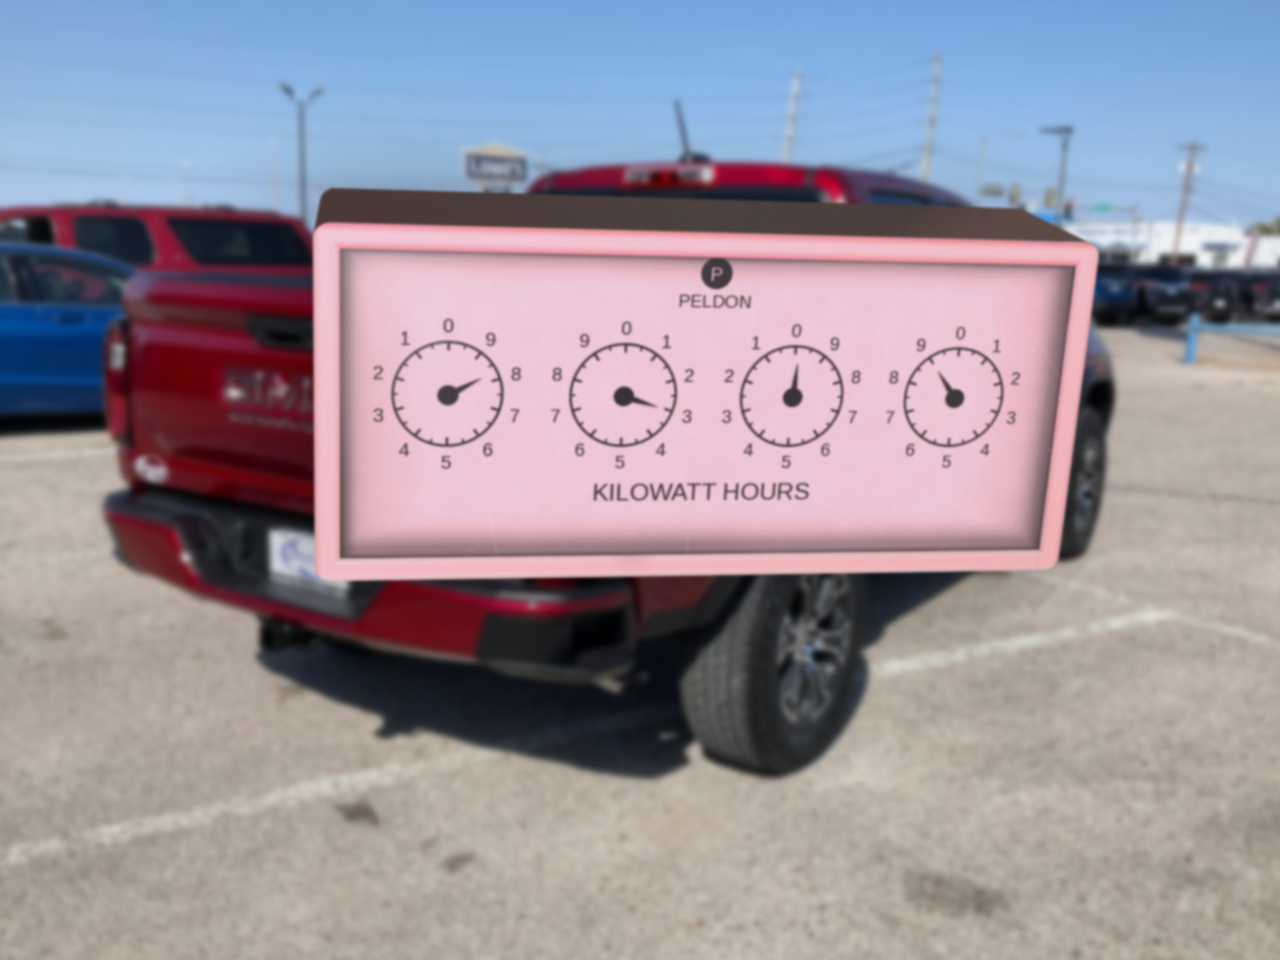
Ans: {"value": 8299, "unit": "kWh"}
